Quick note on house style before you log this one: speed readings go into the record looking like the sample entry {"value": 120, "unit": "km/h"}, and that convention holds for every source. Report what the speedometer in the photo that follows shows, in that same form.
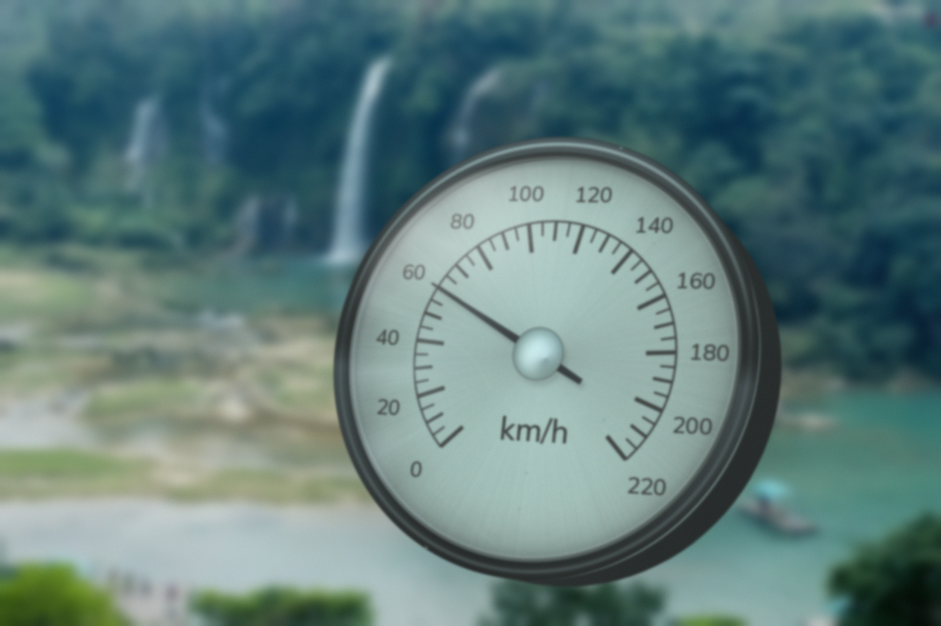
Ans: {"value": 60, "unit": "km/h"}
